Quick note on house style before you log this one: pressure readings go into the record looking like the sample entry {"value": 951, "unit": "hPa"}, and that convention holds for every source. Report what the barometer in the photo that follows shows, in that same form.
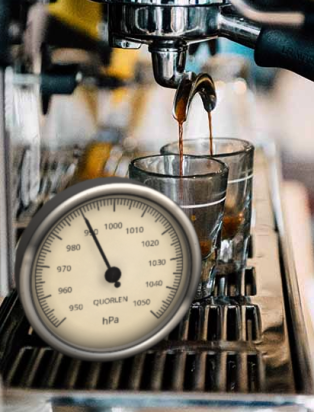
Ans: {"value": 990, "unit": "hPa"}
